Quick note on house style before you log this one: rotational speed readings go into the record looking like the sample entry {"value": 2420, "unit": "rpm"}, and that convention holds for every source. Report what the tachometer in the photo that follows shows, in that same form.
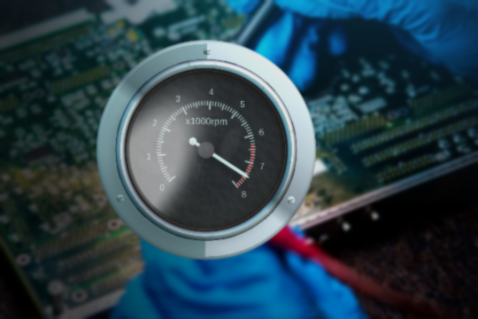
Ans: {"value": 7500, "unit": "rpm"}
